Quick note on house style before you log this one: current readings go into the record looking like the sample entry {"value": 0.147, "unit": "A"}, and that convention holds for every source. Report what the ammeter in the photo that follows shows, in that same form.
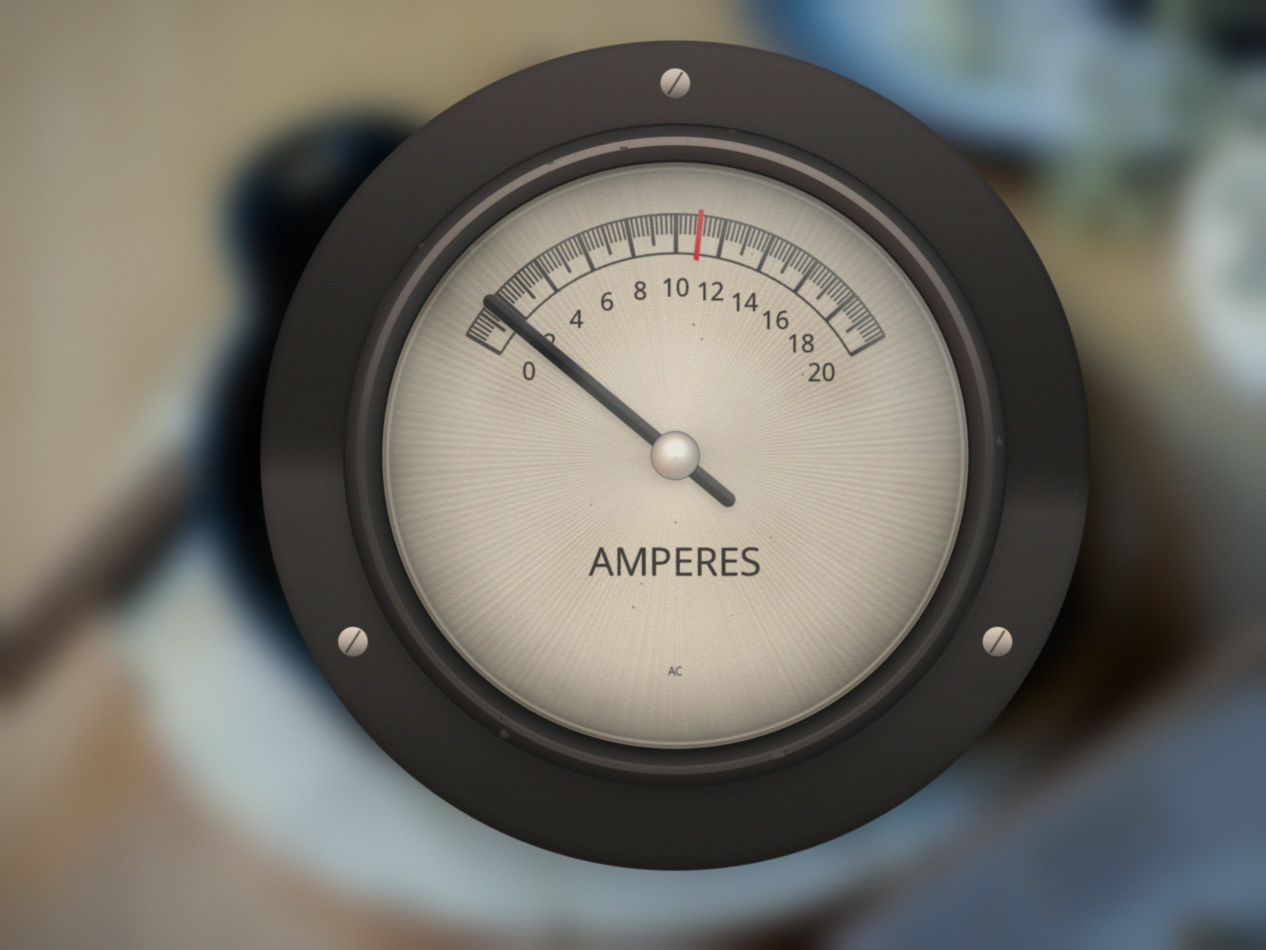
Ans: {"value": 1.6, "unit": "A"}
